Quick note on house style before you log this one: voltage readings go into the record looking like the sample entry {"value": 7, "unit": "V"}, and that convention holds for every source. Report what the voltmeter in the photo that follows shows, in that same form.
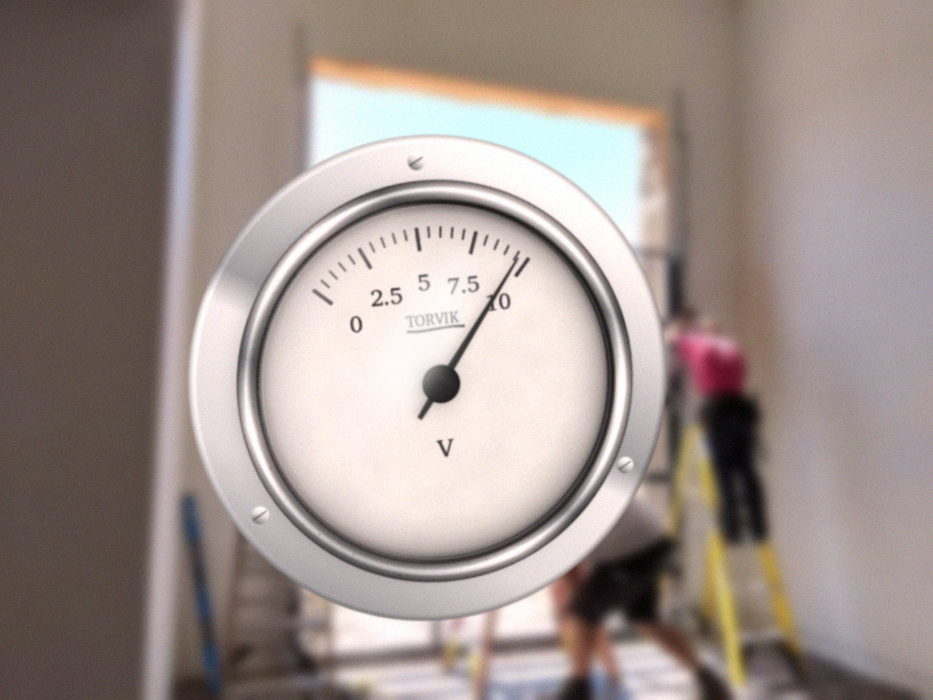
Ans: {"value": 9.5, "unit": "V"}
